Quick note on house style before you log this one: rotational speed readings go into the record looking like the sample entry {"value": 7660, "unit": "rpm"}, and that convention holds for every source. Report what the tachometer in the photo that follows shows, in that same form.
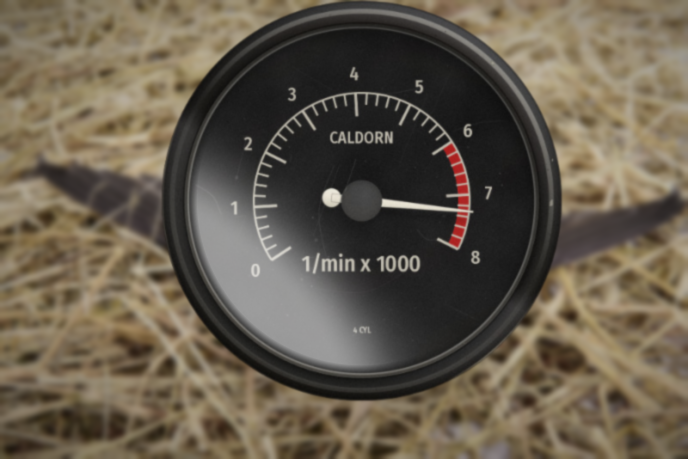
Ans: {"value": 7300, "unit": "rpm"}
